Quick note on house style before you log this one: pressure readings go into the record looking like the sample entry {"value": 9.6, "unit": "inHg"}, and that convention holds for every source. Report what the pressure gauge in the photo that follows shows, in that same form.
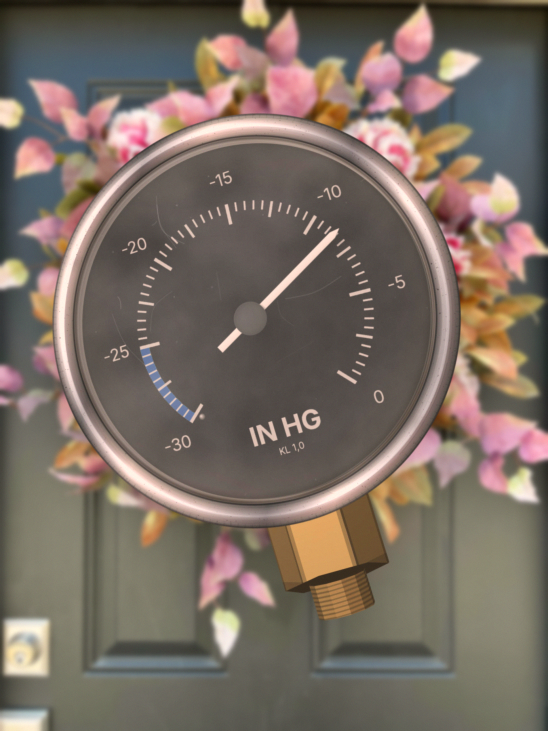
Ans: {"value": -8.5, "unit": "inHg"}
